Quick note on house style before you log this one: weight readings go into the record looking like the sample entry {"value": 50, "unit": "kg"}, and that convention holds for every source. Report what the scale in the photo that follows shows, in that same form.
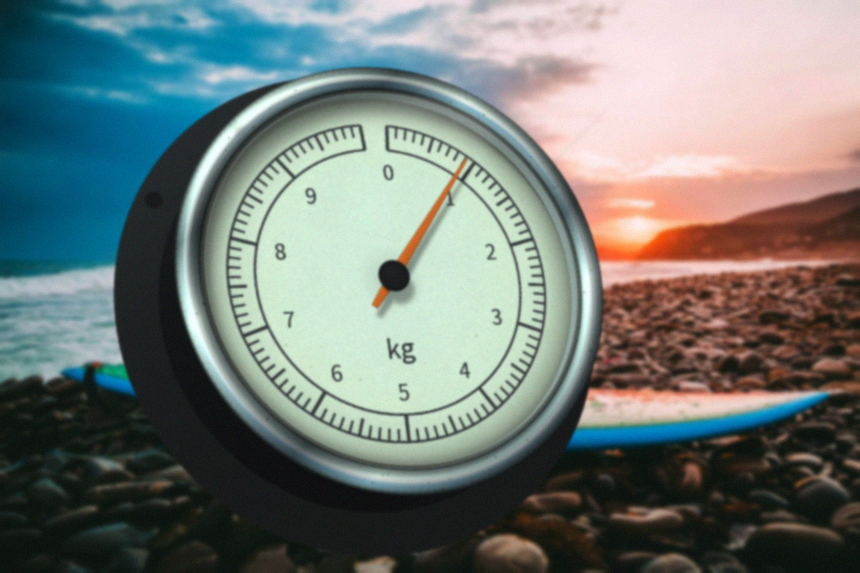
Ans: {"value": 0.9, "unit": "kg"}
